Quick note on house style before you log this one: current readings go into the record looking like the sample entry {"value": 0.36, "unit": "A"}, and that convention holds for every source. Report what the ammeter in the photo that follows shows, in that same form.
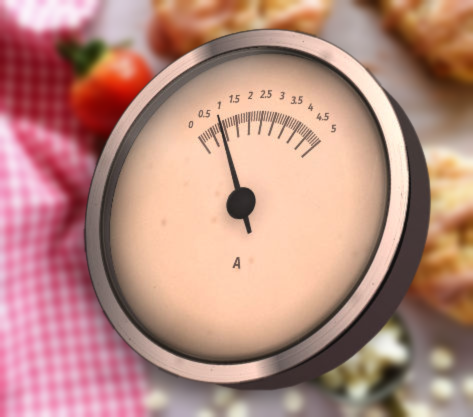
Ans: {"value": 1, "unit": "A"}
